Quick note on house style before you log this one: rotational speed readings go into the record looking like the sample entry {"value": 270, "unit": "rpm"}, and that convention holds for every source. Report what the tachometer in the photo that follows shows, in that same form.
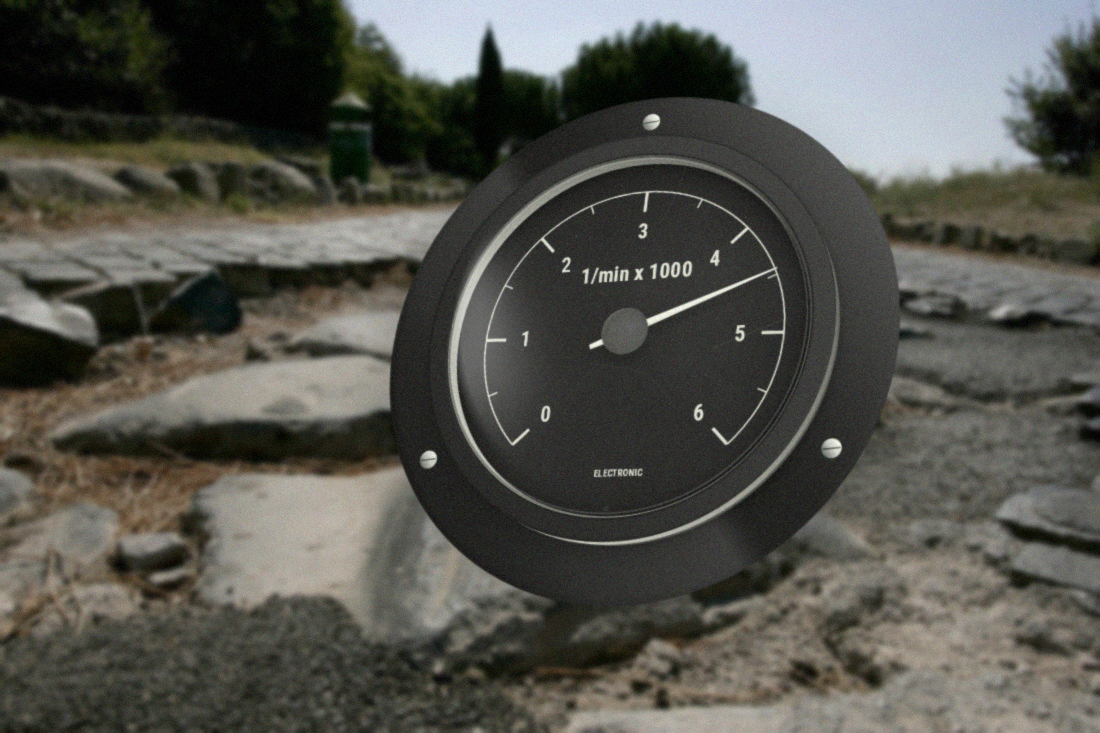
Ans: {"value": 4500, "unit": "rpm"}
